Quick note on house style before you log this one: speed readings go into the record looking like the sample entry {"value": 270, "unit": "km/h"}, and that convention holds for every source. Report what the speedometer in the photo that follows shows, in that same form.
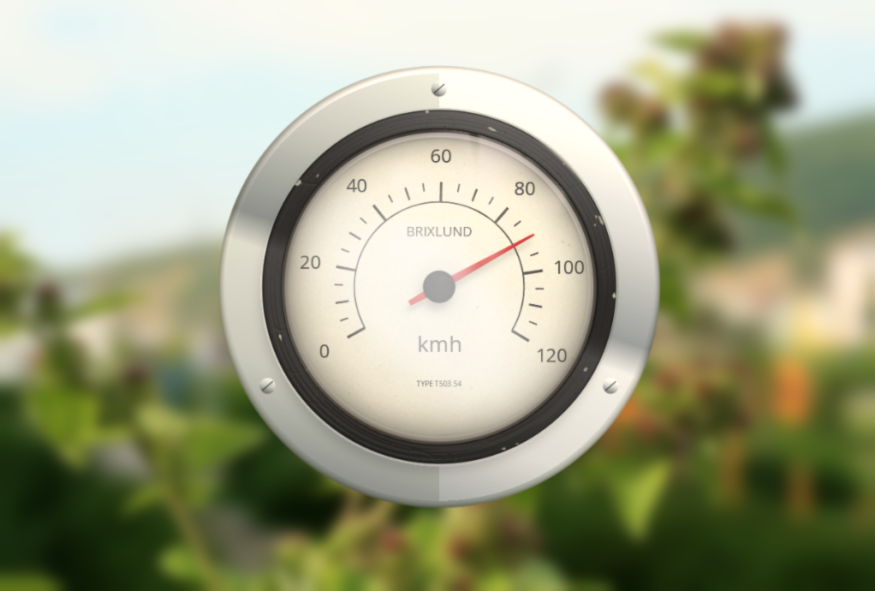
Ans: {"value": 90, "unit": "km/h"}
